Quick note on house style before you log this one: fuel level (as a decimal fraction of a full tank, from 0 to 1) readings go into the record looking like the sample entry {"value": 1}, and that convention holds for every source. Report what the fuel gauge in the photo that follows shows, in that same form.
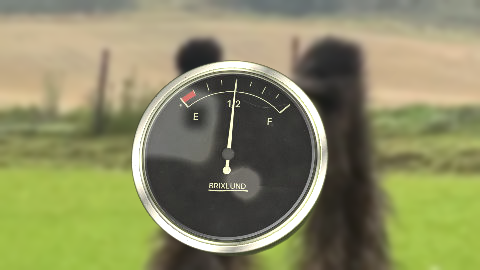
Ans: {"value": 0.5}
